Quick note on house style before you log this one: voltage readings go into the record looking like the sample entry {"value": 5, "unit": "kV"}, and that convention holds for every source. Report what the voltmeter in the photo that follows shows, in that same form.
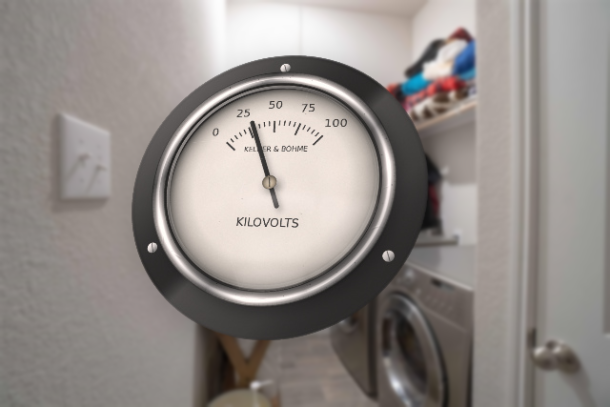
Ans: {"value": 30, "unit": "kV"}
